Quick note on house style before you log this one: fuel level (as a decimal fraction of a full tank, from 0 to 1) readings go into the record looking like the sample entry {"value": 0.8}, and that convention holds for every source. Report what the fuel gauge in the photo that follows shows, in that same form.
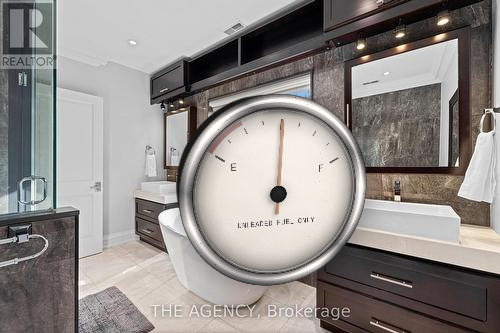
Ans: {"value": 0.5}
